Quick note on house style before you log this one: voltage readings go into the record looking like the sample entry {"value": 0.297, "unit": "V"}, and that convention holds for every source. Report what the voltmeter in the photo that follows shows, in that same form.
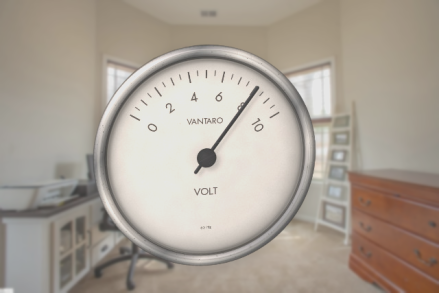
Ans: {"value": 8, "unit": "V"}
